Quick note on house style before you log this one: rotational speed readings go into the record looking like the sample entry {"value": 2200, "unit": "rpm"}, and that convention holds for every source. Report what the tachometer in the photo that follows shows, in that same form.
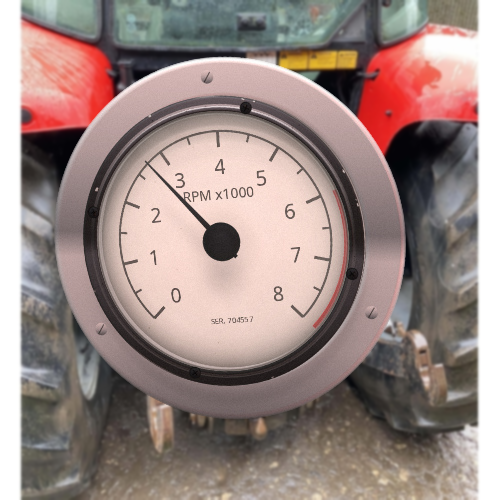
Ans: {"value": 2750, "unit": "rpm"}
